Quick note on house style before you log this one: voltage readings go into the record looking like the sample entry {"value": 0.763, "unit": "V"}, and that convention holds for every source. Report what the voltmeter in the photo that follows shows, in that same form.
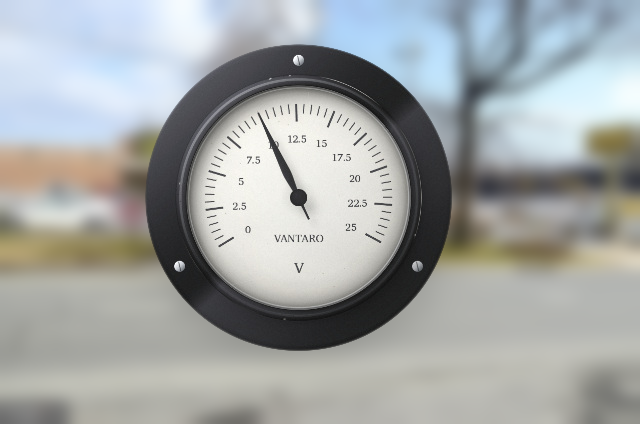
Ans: {"value": 10, "unit": "V"}
